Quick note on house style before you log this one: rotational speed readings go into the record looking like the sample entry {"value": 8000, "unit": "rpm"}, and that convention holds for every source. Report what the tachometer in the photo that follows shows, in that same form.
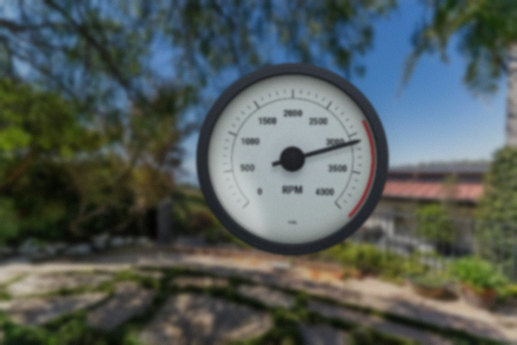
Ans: {"value": 3100, "unit": "rpm"}
